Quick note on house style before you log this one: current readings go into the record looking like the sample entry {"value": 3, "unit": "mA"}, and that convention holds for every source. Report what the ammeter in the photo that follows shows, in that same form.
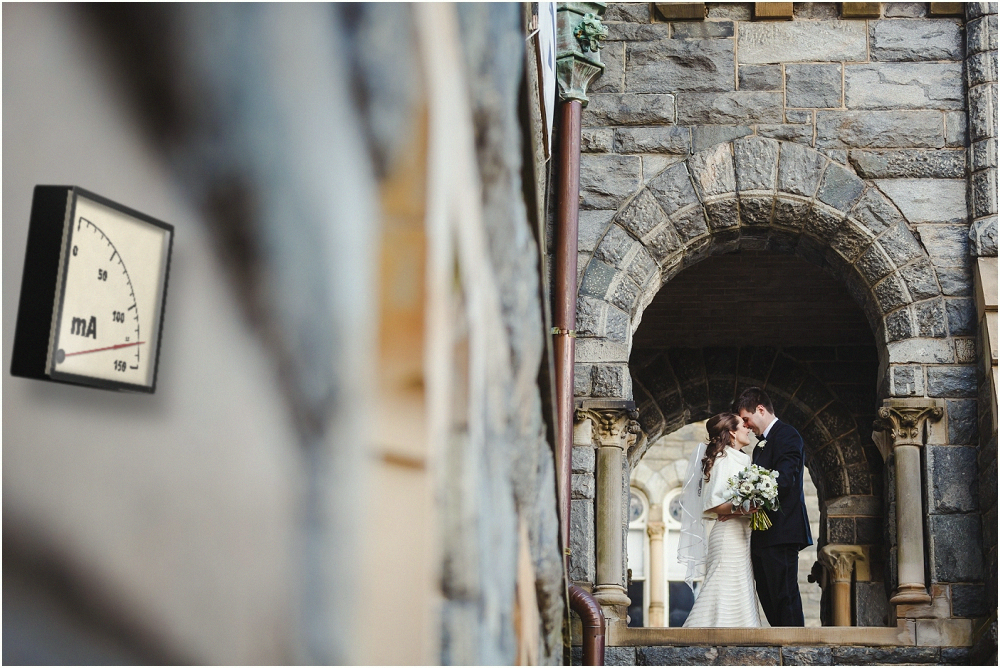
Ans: {"value": 130, "unit": "mA"}
